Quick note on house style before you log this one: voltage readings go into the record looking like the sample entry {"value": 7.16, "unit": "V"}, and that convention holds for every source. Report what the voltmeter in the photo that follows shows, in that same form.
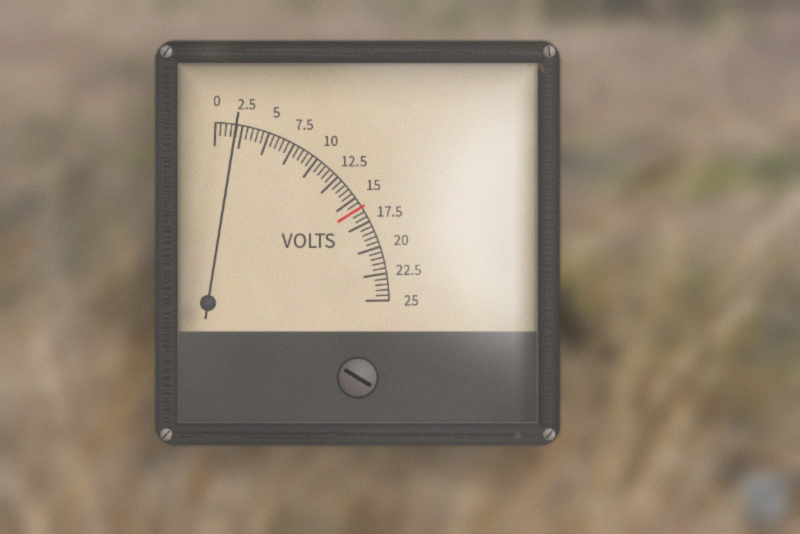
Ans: {"value": 2, "unit": "V"}
